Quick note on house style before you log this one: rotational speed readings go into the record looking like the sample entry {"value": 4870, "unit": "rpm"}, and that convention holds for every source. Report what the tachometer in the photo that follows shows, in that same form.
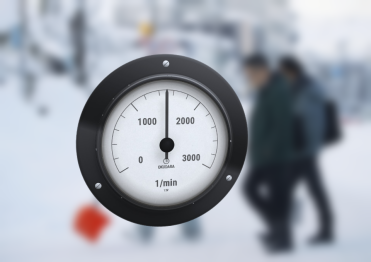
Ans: {"value": 1500, "unit": "rpm"}
